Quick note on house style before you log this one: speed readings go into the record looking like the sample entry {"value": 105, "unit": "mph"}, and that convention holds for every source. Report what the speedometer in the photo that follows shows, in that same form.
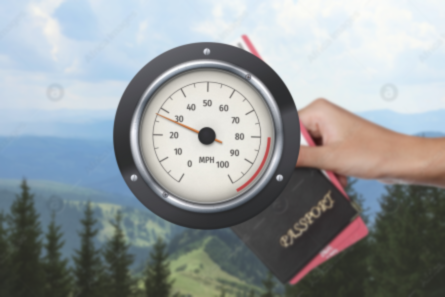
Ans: {"value": 27.5, "unit": "mph"}
